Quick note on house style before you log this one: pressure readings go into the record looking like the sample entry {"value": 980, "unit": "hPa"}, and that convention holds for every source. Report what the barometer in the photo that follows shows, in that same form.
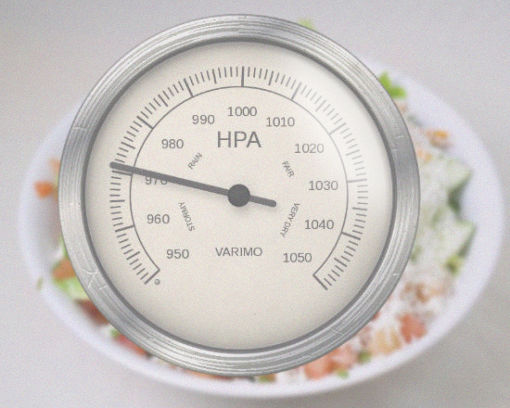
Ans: {"value": 971, "unit": "hPa"}
